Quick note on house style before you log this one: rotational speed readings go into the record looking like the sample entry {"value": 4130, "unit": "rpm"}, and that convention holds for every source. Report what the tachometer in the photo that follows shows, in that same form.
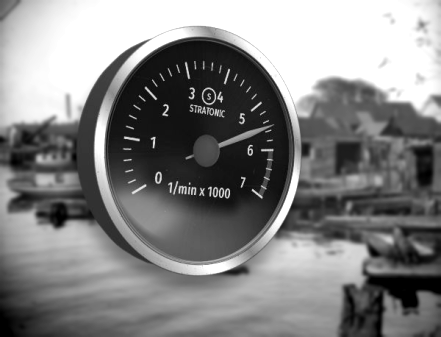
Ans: {"value": 5500, "unit": "rpm"}
